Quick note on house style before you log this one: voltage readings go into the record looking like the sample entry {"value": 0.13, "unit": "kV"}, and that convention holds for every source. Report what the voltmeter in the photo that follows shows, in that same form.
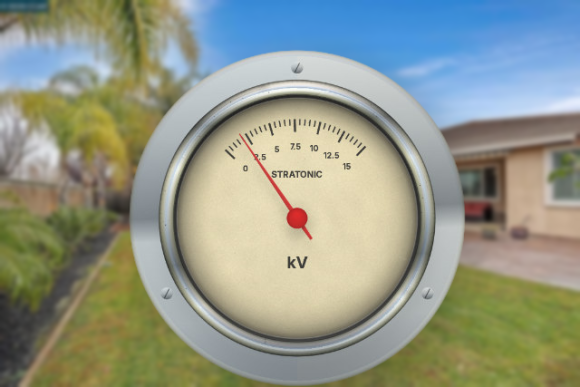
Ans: {"value": 2, "unit": "kV"}
